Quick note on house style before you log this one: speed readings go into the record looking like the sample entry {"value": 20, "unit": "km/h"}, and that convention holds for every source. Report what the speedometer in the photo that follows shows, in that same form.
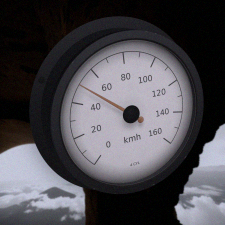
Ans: {"value": 50, "unit": "km/h"}
